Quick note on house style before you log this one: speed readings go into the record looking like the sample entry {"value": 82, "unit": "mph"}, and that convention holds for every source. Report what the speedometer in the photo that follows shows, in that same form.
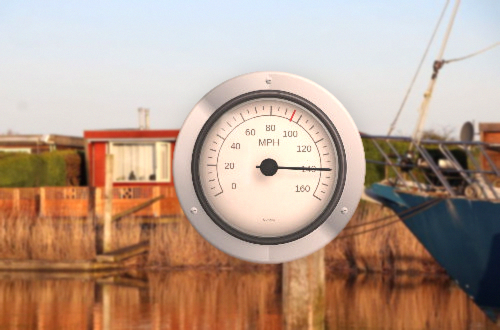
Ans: {"value": 140, "unit": "mph"}
